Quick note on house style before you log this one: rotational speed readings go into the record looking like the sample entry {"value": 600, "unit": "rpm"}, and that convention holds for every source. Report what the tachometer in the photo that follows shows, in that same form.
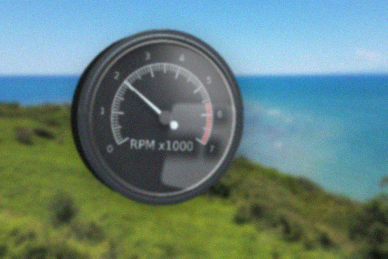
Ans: {"value": 2000, "unit": "rpm"}
